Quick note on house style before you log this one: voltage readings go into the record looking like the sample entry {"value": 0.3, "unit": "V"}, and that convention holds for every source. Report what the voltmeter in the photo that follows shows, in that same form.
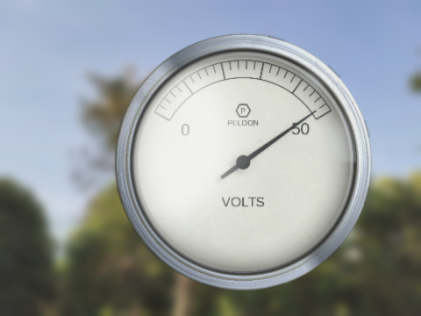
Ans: {"value": 48, "unit": "V"}
